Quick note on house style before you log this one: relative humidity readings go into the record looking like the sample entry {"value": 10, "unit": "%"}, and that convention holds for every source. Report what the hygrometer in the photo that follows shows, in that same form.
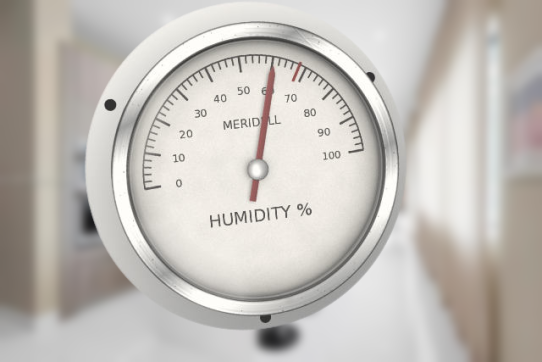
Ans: {"value": 60, "unit": "%"}
